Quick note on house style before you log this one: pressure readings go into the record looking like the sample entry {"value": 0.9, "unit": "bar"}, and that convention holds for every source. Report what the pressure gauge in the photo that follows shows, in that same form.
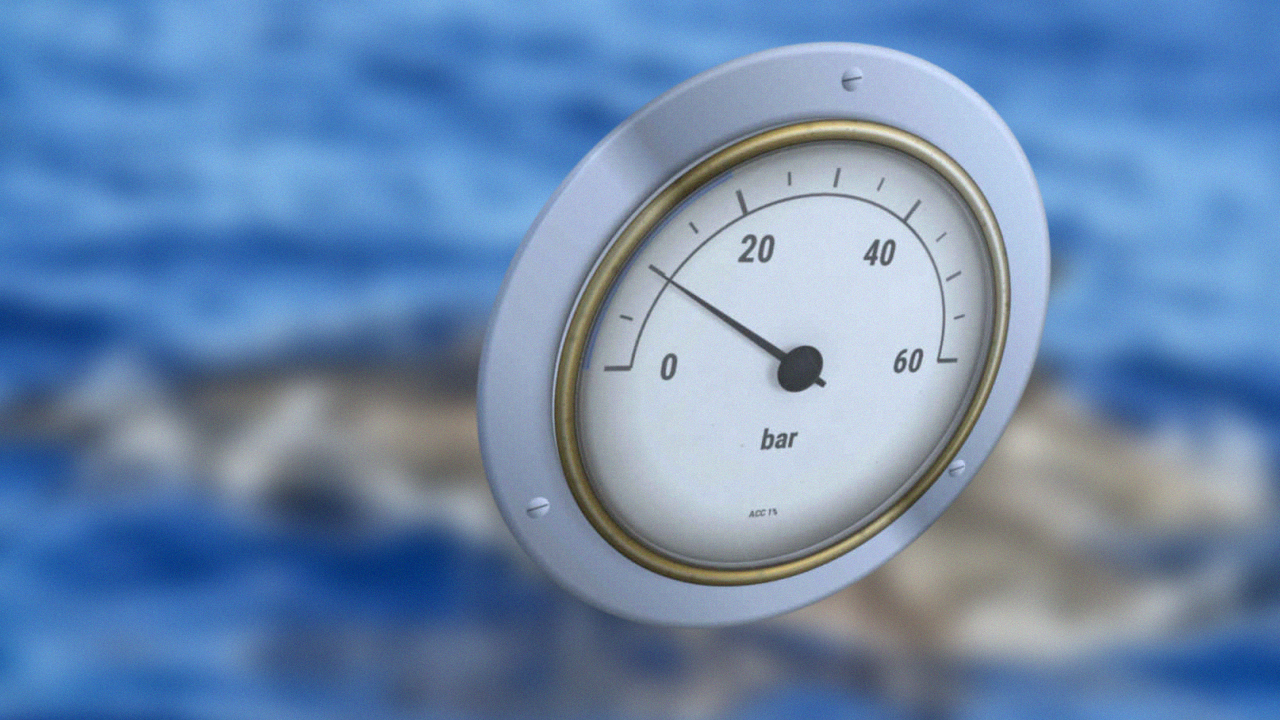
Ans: {"value": 10, "unit": "bar"}
